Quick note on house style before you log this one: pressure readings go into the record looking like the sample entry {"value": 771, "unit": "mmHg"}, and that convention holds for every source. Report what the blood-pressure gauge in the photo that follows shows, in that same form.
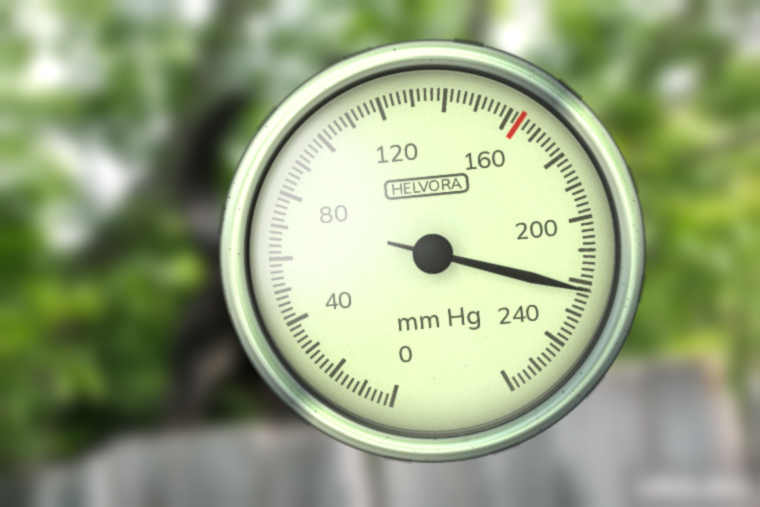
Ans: {"value": 222, "unit": "mmHg"}
